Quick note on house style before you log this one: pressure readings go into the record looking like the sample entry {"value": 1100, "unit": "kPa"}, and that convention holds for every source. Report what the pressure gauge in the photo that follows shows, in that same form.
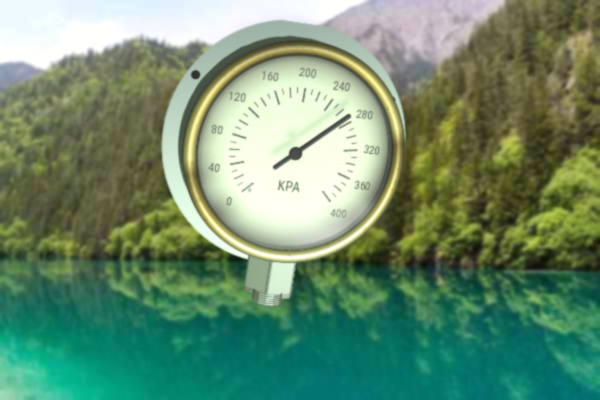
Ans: {"value": 270, "unit": "kPa"}
